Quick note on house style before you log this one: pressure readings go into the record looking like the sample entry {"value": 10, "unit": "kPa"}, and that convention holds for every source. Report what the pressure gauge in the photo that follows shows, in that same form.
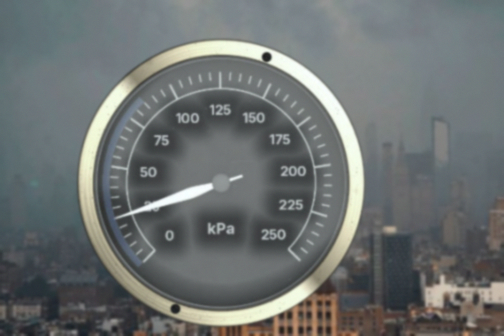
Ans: {"value": 25, "unit": "kPa"}
